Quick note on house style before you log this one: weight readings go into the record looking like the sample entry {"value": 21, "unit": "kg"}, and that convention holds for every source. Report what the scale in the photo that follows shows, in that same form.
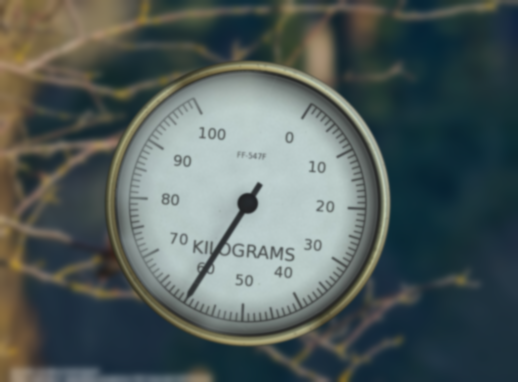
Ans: {"value": 60, "unit": "kg"}
